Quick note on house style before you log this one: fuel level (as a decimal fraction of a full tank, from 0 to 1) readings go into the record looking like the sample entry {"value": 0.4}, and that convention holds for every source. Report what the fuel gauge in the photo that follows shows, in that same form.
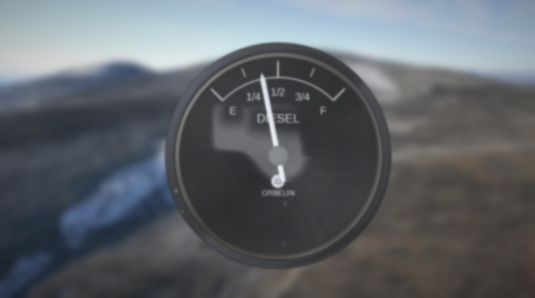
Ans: {"value": 0.375}
